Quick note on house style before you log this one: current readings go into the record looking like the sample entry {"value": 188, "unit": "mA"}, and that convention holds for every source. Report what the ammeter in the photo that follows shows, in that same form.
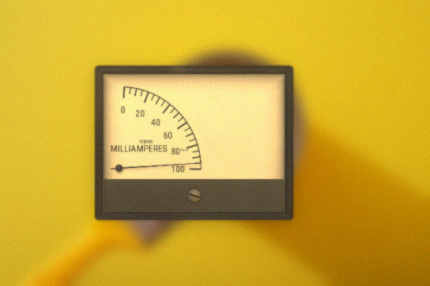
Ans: {"value": 95, "unit": "mA"}
